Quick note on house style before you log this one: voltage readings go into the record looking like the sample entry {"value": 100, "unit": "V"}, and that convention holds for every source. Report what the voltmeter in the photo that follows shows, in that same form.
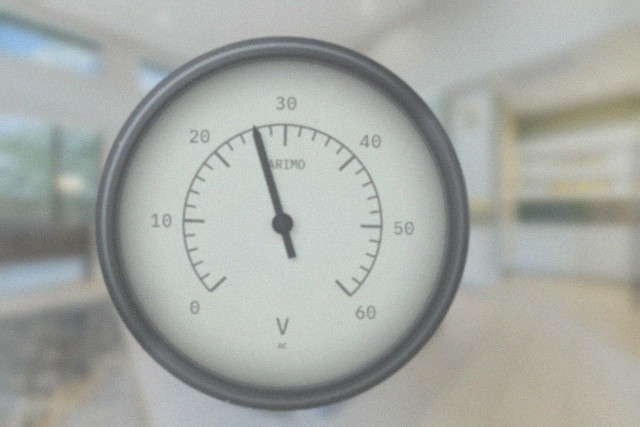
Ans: {"value": 26, "unit": "V"}
